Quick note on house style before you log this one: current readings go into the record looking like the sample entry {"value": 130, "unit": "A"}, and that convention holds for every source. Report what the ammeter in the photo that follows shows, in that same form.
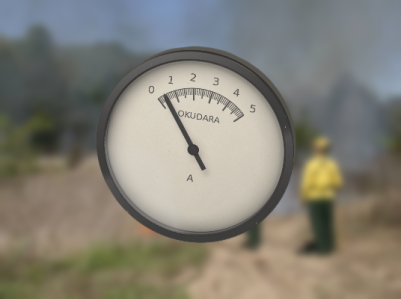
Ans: {"value": 0.5, "unit": "A"}
